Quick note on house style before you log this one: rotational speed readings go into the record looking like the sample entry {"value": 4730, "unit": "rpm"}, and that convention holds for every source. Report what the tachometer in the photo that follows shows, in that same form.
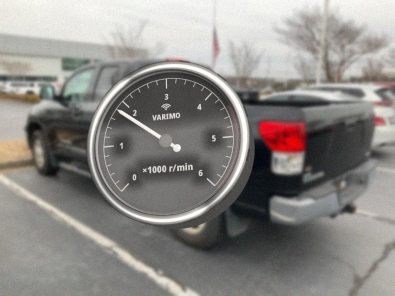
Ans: {"value": 1800, "unit": "rpm"}
